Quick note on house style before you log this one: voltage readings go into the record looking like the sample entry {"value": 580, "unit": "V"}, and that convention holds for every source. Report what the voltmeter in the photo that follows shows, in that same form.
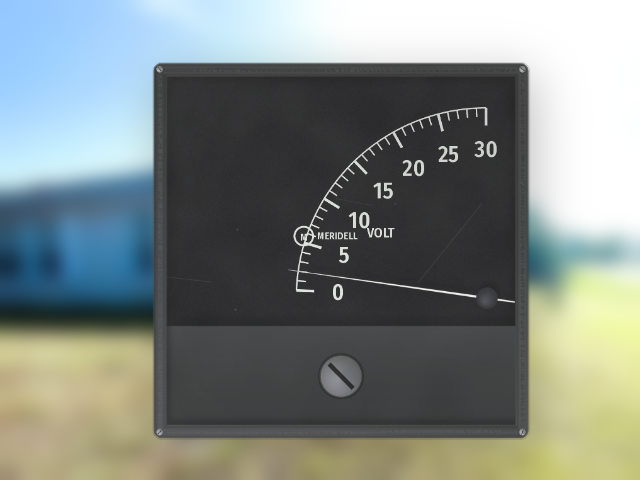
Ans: {"value": 2, "unit": "V"}
